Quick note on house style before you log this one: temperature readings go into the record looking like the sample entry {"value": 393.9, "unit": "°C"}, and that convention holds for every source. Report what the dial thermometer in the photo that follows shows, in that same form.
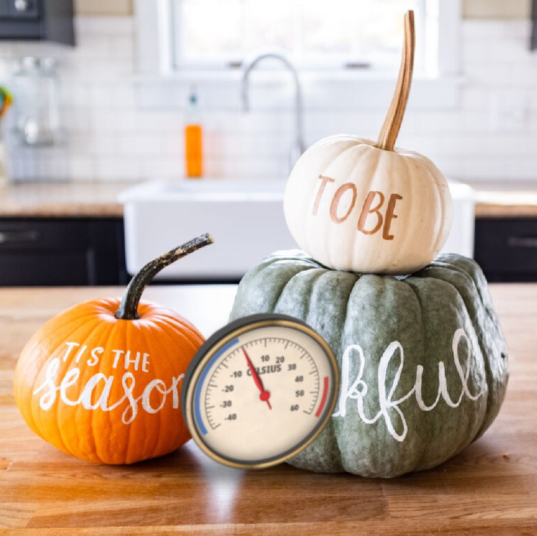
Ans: {"value": 0, "unit": "°C"}
